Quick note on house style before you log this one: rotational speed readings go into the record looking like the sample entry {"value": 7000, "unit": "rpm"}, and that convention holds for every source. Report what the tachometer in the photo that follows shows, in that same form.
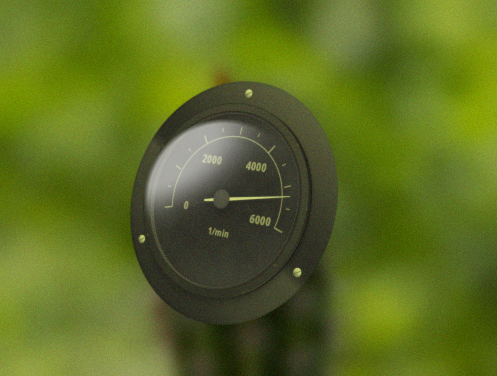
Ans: {"value": 5250, "unit": "rpm"}
